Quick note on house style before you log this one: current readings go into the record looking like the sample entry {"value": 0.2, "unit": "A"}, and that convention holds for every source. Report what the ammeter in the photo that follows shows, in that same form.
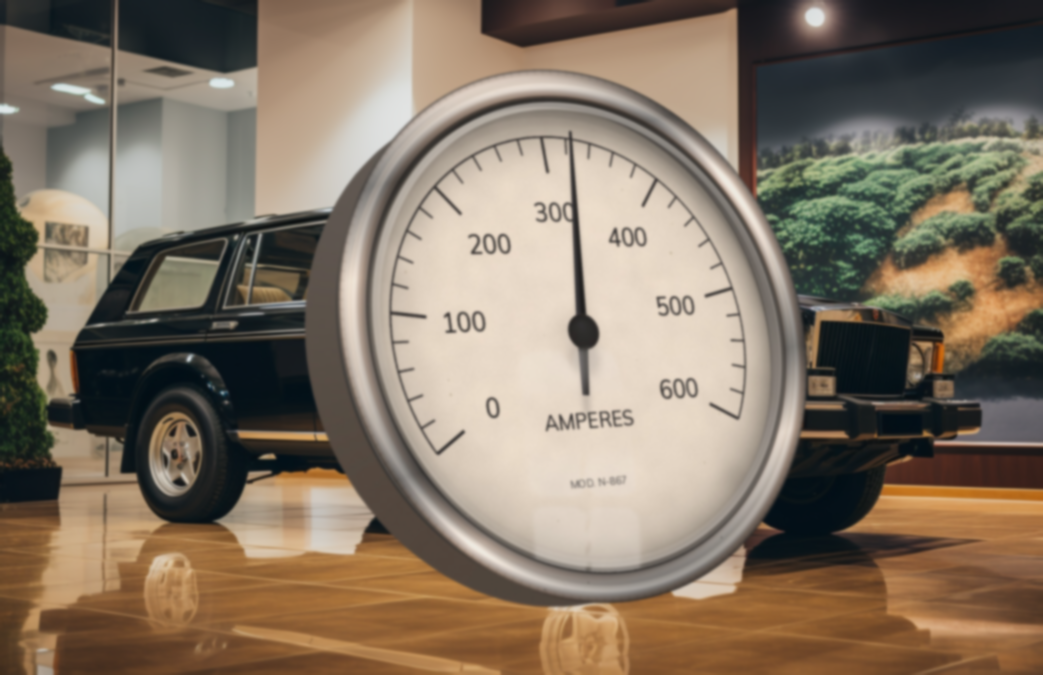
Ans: {"value": 320, "unit": "A"}
